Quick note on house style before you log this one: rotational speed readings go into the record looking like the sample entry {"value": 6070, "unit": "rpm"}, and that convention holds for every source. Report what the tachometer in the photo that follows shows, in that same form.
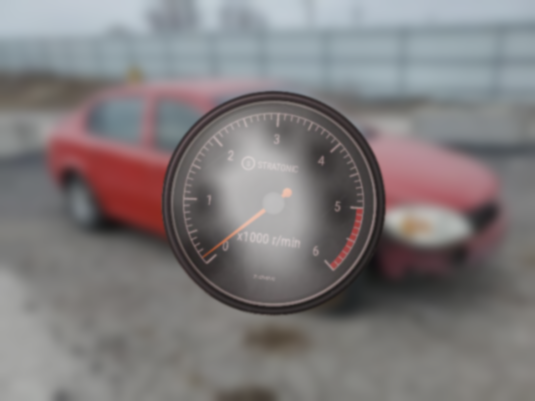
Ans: {"value": 100, "unit": "rpm"}
